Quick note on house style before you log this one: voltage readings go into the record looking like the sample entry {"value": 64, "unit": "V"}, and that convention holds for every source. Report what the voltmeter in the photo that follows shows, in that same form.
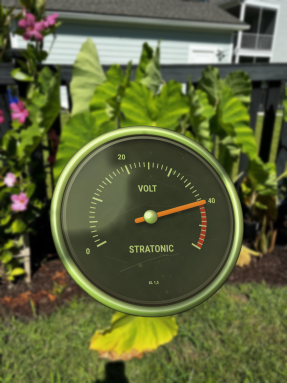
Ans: {"value": 40, "unit": "V"}
